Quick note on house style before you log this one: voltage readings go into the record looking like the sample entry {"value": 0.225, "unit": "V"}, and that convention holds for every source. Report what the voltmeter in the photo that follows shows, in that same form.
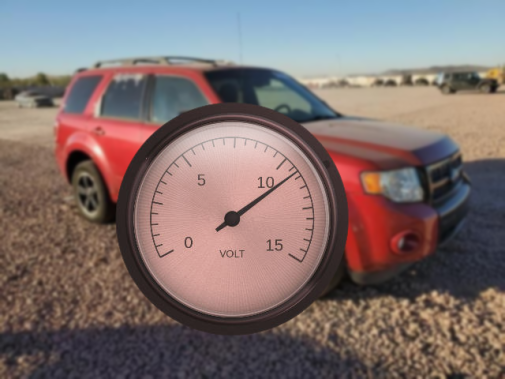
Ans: {"value": 10.75, "unit": "V"}
